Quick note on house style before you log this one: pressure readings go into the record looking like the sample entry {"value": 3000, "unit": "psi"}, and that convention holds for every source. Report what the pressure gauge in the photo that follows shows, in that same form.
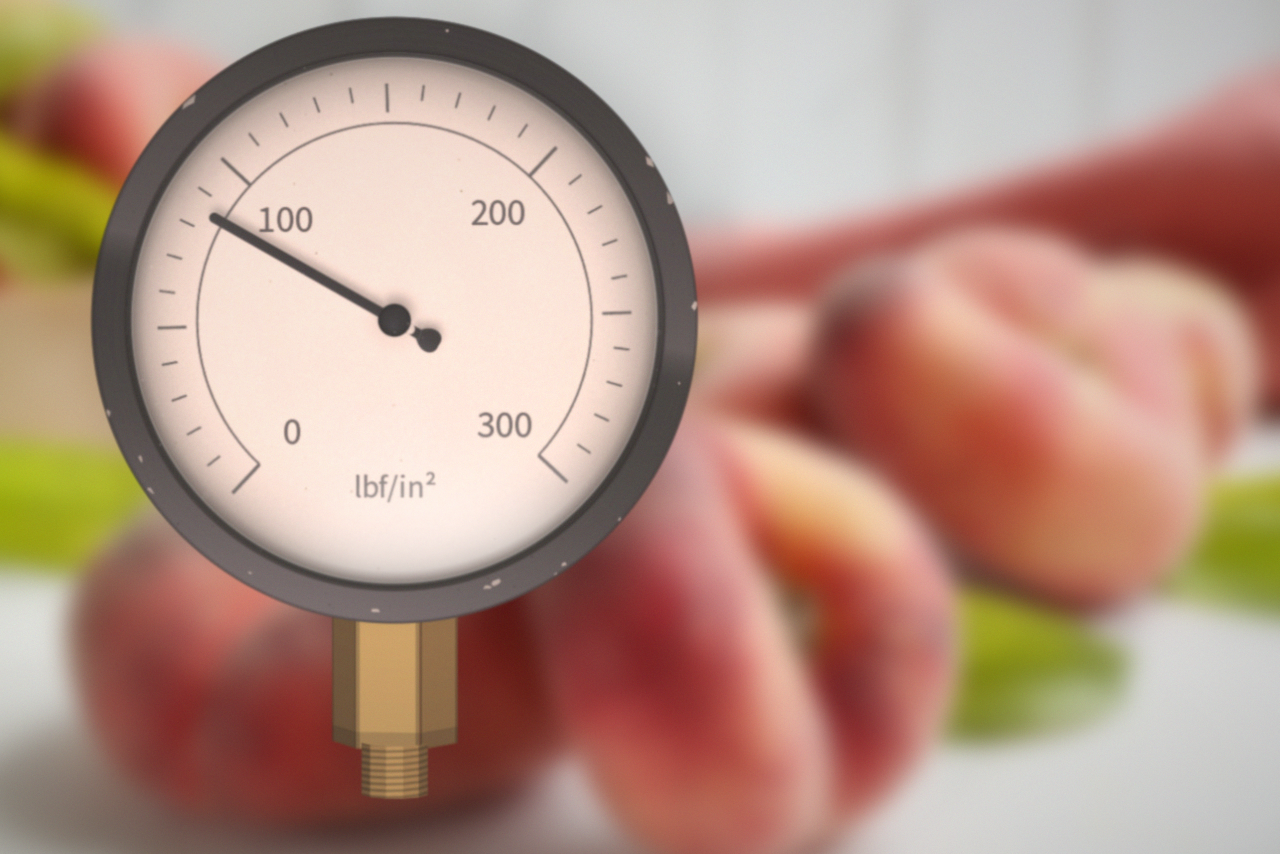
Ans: {"value": 85, "unit": "psi"}
